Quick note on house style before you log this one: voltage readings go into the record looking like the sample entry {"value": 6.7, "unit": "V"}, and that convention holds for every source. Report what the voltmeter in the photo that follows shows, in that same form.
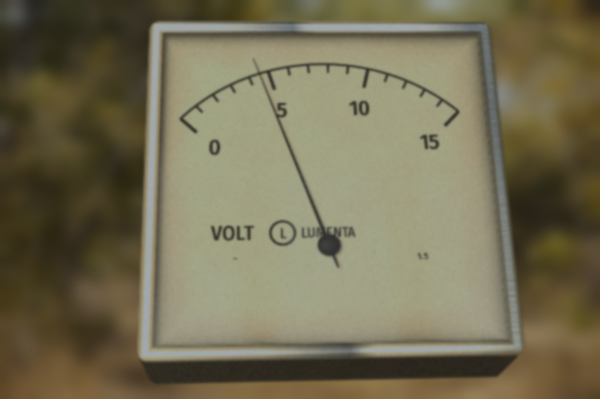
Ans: {"value": 4.5, "unit": "V"}
